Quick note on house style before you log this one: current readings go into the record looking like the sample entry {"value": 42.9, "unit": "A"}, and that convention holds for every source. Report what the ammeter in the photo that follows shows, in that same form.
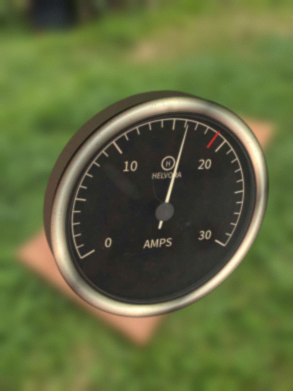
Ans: {"value": 16, "unit": "A"}
